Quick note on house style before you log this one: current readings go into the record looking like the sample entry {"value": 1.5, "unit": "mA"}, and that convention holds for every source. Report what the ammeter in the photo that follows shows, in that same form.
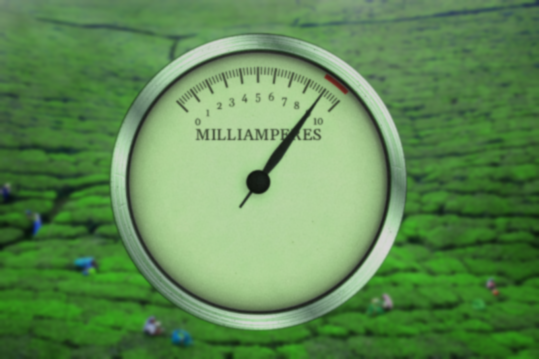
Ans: {"value": 9, "unit": "mA"}
